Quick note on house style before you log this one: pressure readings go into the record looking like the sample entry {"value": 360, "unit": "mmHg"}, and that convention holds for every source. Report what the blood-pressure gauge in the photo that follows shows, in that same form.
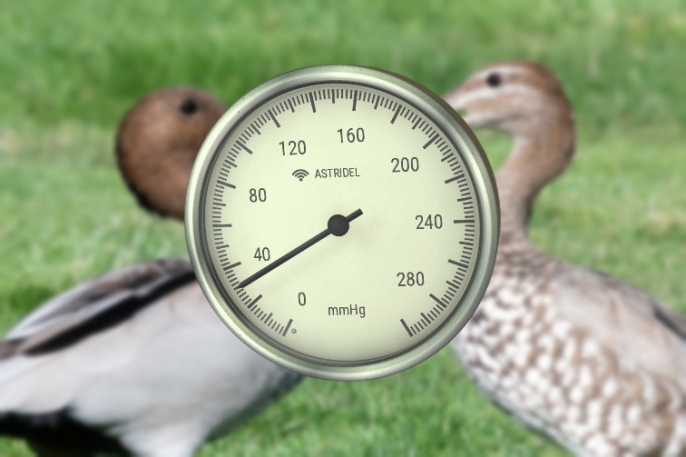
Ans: {"value": 30, "unit": "mmHg"}
